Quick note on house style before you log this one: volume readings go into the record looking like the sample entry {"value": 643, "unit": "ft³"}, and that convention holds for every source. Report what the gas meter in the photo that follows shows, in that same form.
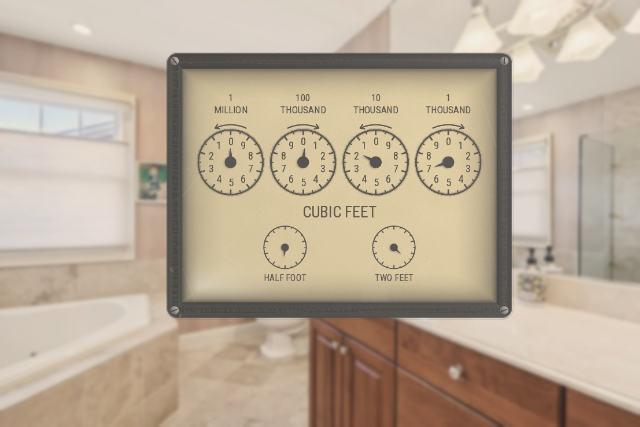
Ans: {"value": 1700, "unit": "ft³"}
